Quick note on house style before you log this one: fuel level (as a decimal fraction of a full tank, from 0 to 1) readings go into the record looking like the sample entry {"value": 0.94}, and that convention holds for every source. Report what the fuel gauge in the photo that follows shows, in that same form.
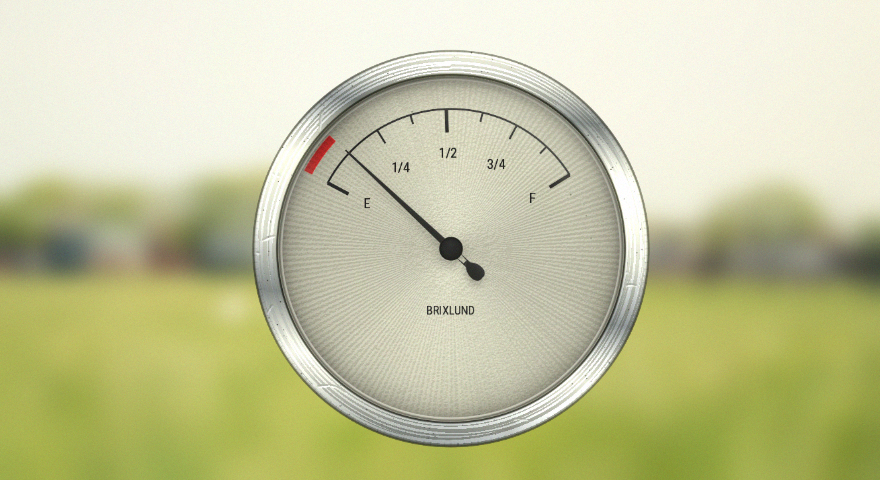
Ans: {"value": 0.125}
